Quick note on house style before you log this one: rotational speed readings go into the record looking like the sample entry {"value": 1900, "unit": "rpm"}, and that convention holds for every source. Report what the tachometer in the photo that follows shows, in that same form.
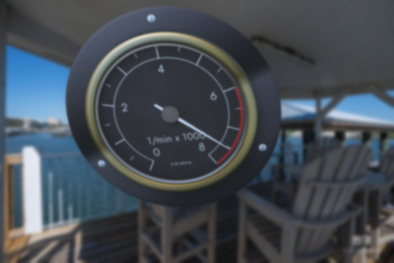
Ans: {"value": 7500, "unit": "rpm"}
